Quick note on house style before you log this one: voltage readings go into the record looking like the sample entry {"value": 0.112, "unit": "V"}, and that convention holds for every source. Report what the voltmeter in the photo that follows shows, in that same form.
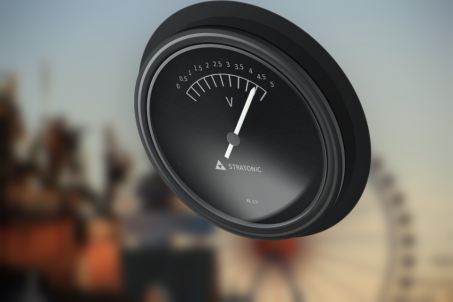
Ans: {"value": 4.5, "unit": "V"}
